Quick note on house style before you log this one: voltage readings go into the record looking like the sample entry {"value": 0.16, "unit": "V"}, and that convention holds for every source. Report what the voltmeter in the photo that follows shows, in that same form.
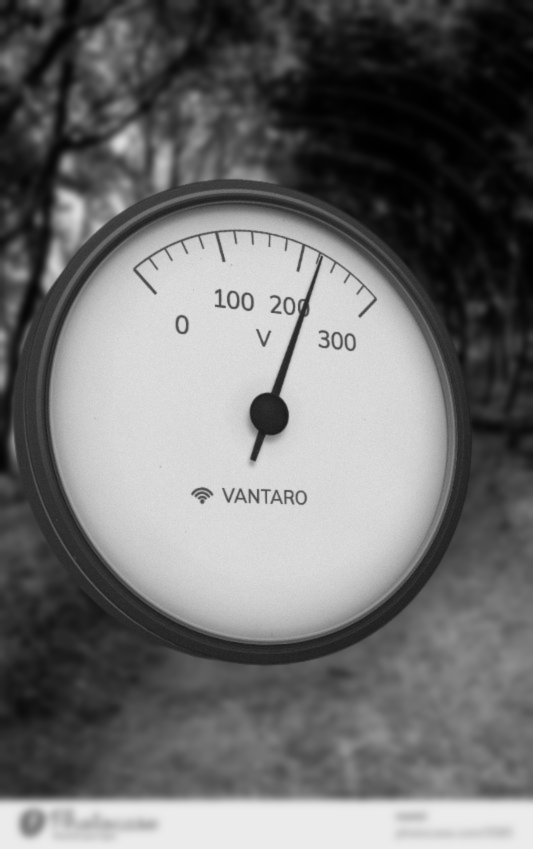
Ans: {"value": 220, "unit": "V"}
